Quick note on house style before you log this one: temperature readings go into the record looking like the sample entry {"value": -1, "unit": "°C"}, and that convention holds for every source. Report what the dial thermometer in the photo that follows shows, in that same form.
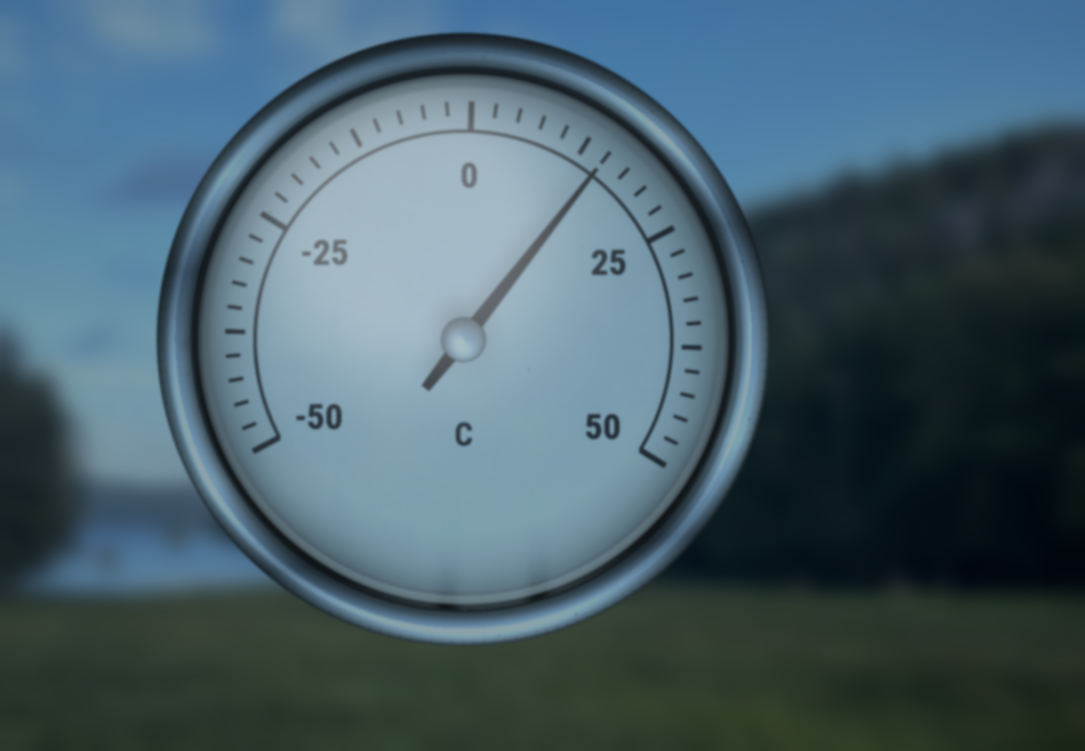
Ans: {"value": 15, "unit": "°C"}
